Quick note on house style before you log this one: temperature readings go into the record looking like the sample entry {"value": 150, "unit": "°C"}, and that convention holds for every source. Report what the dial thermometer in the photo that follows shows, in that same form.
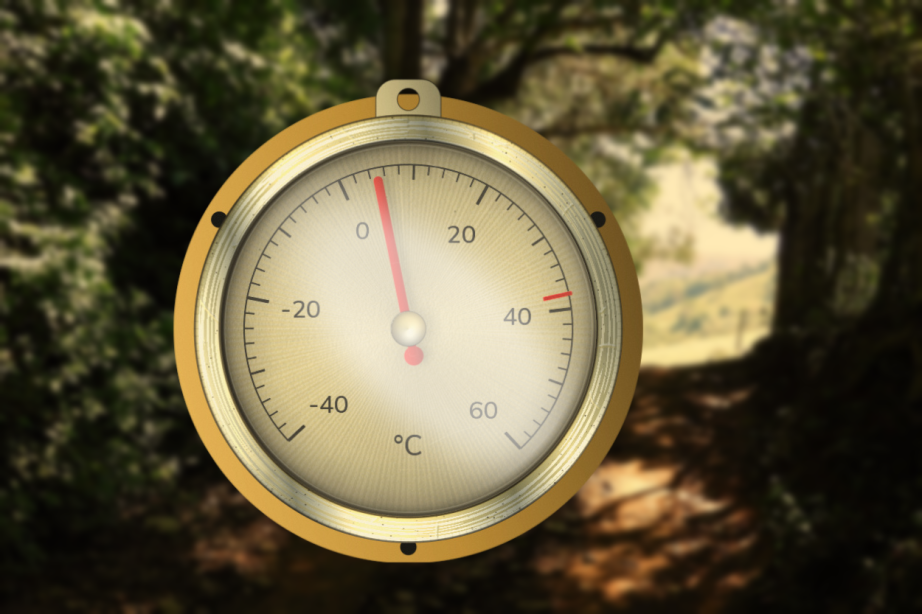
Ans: {"value": 5, "unit": "°C"}
